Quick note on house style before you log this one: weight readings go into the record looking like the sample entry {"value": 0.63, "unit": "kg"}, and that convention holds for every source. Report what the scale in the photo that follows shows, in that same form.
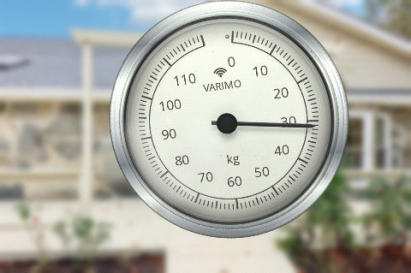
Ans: {"value": 31, "unit": "kg"}
